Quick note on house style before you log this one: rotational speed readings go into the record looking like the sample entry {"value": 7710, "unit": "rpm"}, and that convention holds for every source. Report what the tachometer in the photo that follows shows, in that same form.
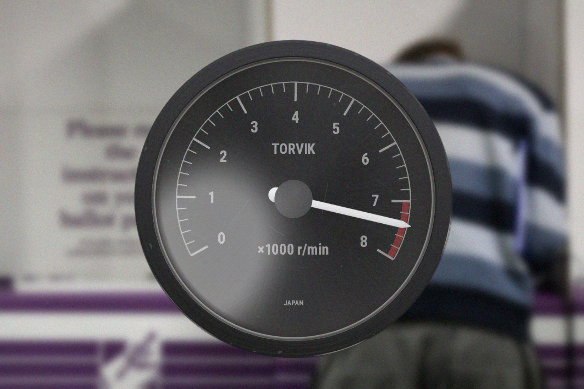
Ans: {"value": 7400, "unit": "rpm"}
